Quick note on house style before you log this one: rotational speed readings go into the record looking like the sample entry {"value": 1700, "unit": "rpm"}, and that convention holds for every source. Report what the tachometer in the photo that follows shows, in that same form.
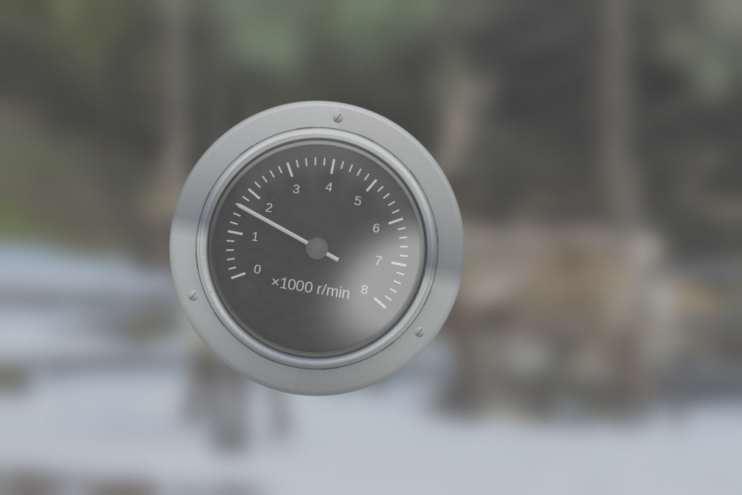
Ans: {"value": 1600, "unit": "rpm"}
